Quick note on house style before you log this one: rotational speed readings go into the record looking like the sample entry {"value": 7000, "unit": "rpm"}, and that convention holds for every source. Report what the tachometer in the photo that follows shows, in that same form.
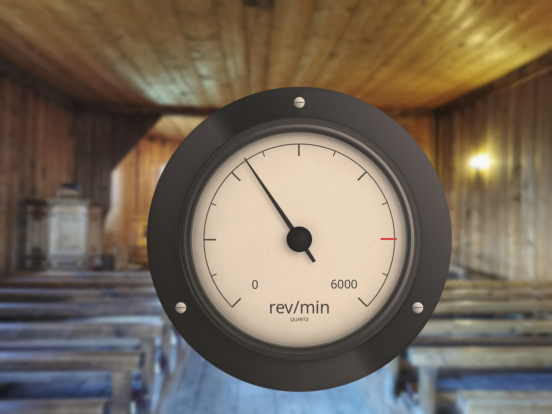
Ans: {"value": 2250, "unit": "rpm"}
